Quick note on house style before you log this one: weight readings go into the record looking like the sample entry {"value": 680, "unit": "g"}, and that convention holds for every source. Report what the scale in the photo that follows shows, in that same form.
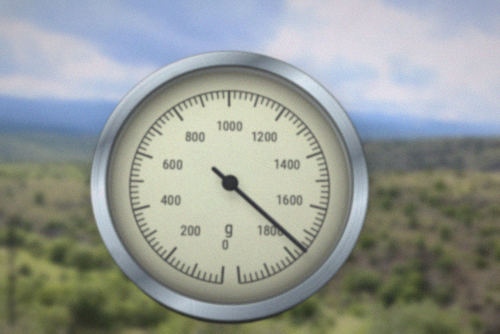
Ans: {"value": 1760, "unit": "g"}
